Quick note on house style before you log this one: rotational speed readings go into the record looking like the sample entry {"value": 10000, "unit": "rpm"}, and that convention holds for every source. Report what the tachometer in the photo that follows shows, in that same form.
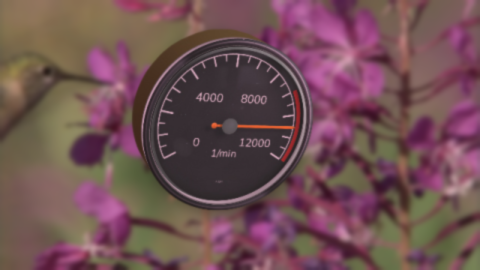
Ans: {"value": 10500, "unit": "rpm"}
